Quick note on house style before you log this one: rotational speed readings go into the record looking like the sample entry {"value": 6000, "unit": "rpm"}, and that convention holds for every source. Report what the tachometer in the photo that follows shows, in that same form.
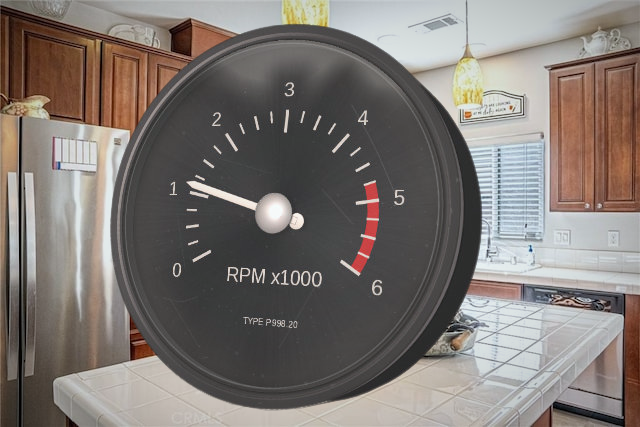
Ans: {"value": 1125, "unit": "rpm"}
